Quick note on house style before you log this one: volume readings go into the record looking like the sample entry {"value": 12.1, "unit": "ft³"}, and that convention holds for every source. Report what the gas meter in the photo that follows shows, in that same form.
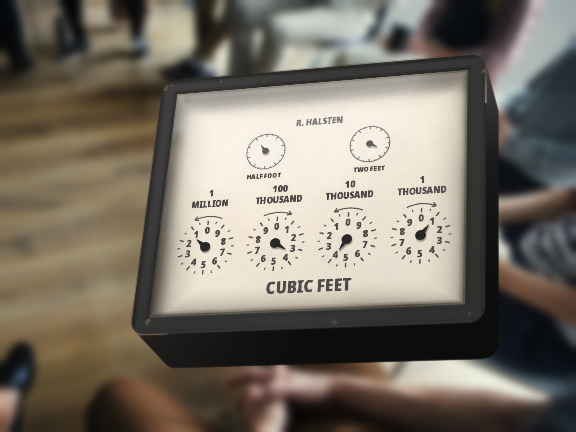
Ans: {"value": 134100, "unit": "ft³"}
